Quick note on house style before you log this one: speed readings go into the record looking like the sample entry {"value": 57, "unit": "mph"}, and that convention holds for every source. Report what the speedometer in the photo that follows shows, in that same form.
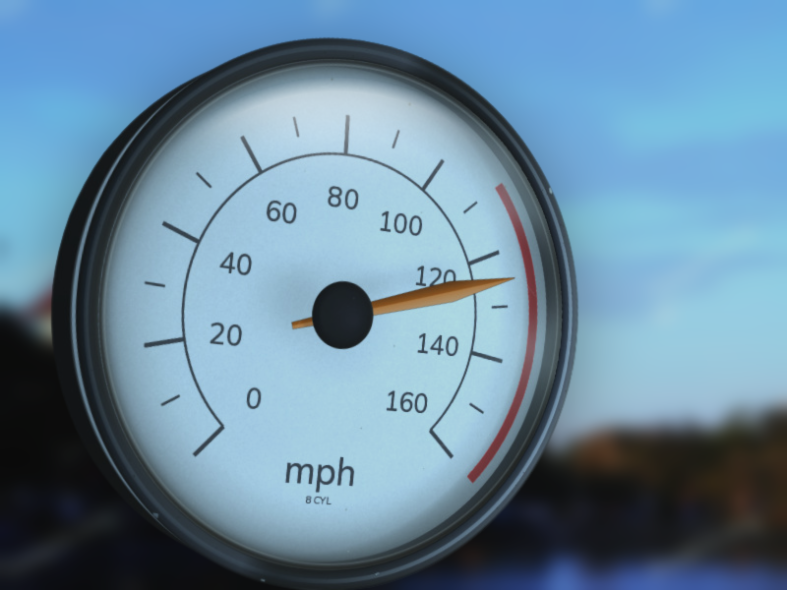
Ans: {"value": 125, "unit": "mph"}
